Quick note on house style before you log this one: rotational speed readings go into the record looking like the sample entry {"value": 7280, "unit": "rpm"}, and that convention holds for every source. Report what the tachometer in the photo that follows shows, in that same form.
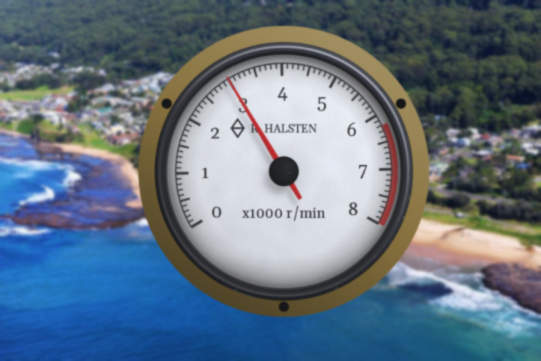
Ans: {"value": 3000, "unit": "rpm"}
